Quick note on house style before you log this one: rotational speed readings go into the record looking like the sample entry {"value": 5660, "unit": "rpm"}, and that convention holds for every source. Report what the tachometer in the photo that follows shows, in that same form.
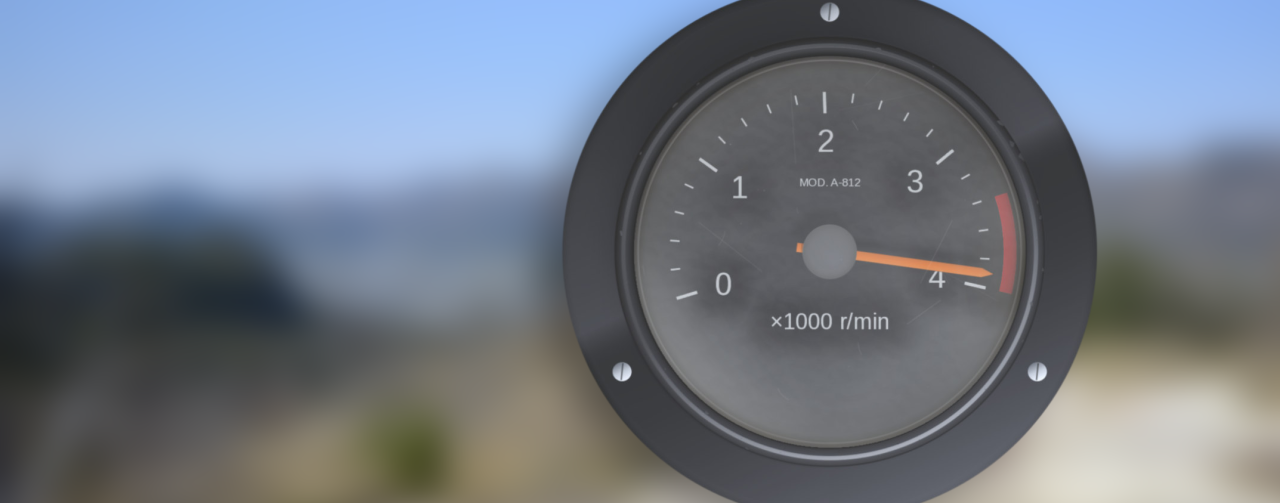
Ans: {"value": 3900, "unit": "rpm"}
